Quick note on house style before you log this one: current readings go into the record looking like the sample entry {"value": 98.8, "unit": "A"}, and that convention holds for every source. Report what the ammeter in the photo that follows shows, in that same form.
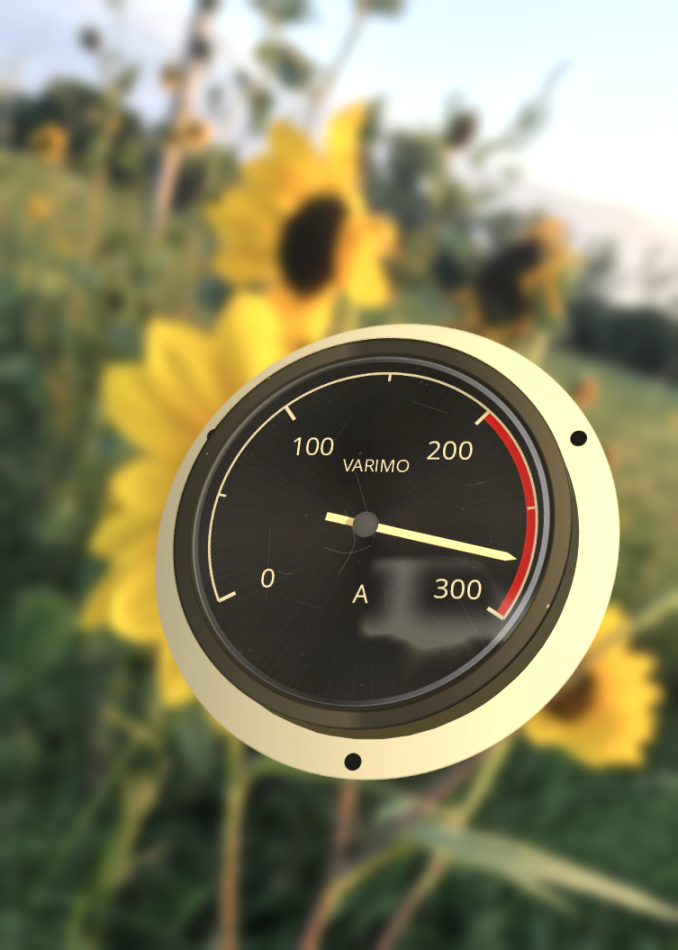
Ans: {"value": 275, "unit": "A"}
